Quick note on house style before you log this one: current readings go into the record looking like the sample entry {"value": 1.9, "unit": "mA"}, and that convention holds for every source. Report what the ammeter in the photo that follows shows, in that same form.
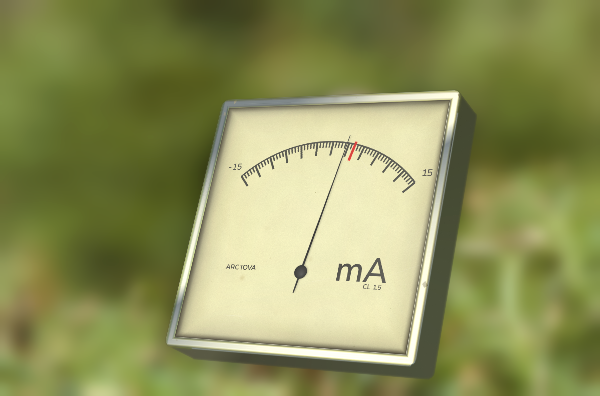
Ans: {"value": 2.5, "unit": "mA"}
